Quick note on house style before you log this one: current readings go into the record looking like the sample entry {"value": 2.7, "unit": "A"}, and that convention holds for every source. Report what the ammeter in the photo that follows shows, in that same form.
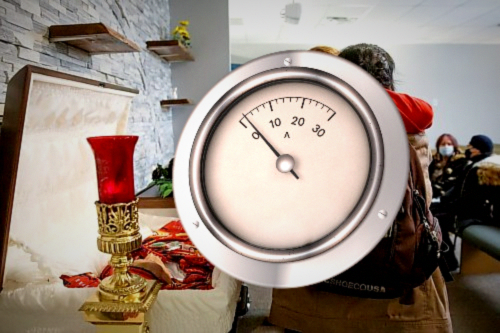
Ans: {"value": 2, "unit": "A"}
